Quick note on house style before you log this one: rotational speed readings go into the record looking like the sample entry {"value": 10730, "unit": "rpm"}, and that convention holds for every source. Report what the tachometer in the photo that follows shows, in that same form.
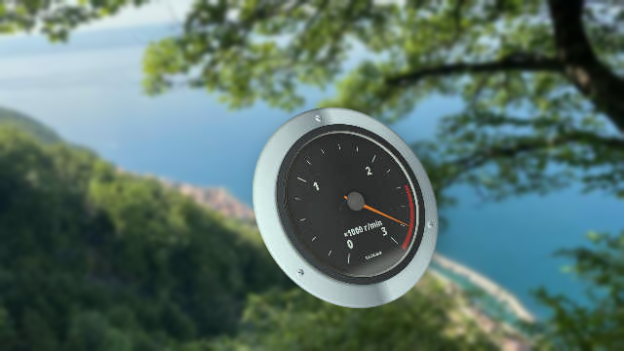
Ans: {"value": 2800, "unit": "rpm"}
